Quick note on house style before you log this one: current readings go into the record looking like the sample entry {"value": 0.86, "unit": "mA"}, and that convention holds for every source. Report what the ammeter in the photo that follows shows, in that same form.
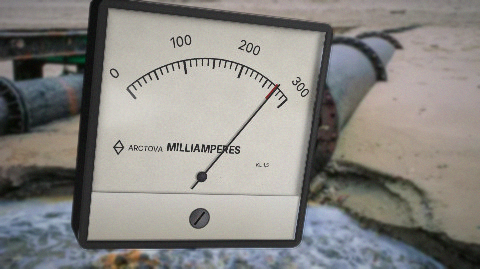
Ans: {"value": 270, "unit": "mA"}
